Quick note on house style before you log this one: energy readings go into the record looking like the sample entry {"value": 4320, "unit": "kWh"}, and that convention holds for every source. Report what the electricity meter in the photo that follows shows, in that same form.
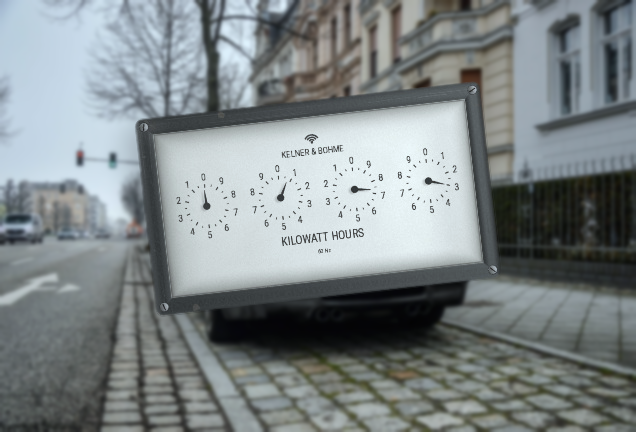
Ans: {"value": 73, "unit": "kWh"}
